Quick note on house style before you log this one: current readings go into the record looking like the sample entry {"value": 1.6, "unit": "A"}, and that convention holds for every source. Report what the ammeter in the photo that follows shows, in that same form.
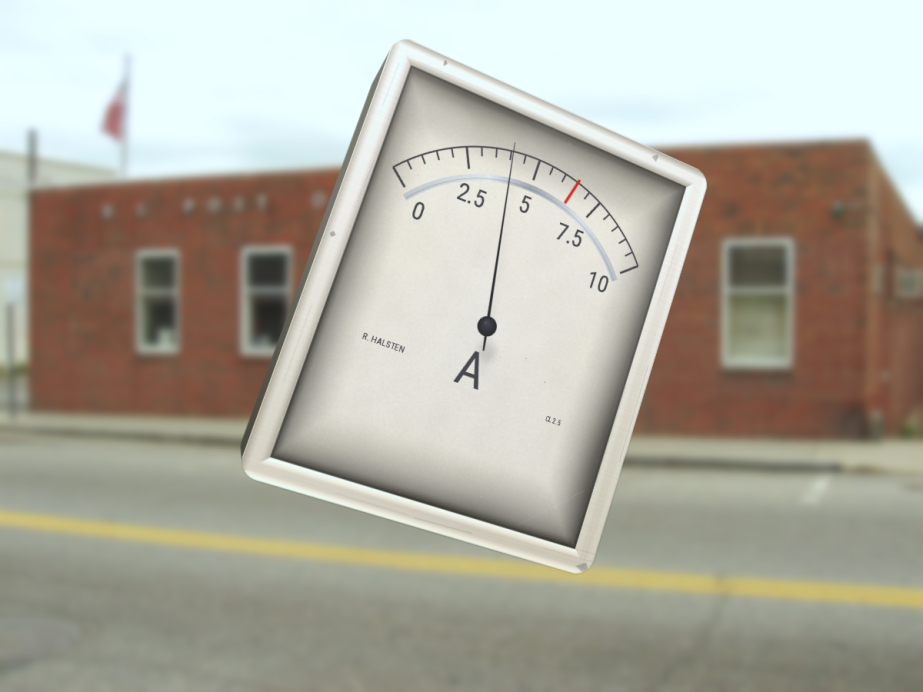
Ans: {"value": 4, "unit": "A"}
